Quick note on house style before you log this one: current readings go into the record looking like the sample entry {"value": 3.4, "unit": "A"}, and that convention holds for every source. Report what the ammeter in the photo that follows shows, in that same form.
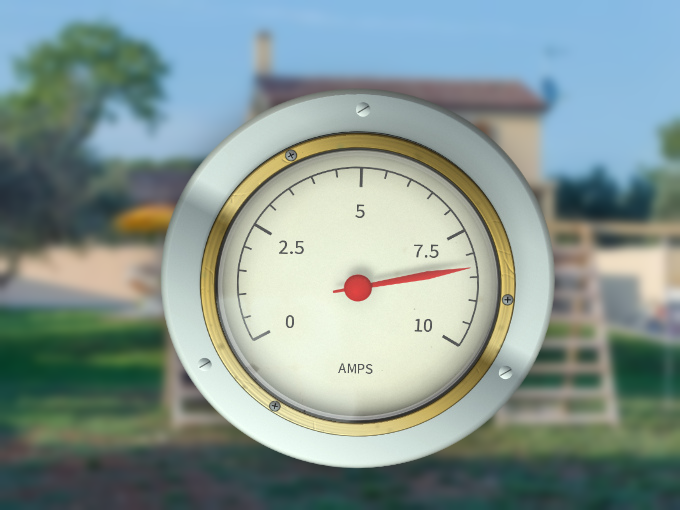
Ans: {"value": 8.25, "unit": "A"}
